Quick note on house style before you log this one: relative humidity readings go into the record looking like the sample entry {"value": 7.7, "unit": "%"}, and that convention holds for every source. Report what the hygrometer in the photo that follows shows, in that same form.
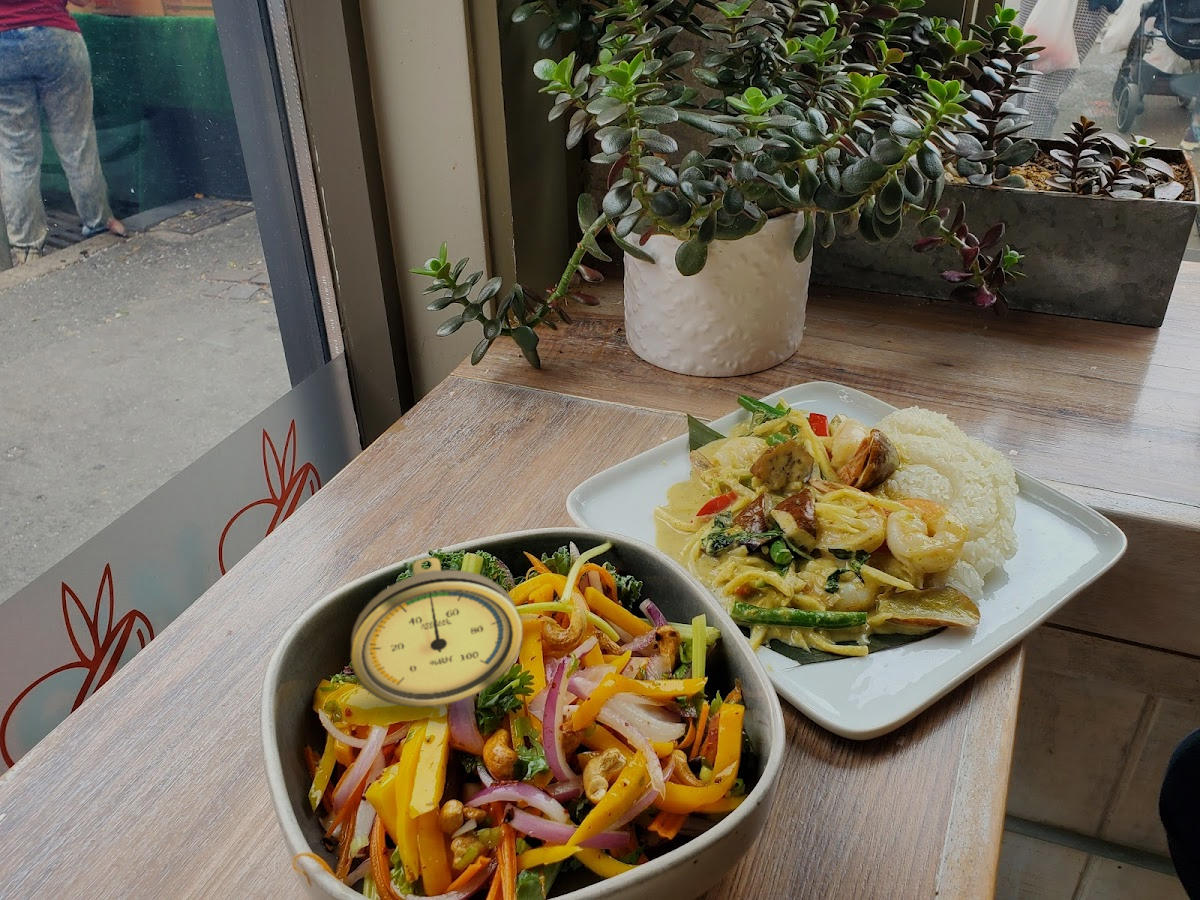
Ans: {"value": 50, "unit": "%"}
